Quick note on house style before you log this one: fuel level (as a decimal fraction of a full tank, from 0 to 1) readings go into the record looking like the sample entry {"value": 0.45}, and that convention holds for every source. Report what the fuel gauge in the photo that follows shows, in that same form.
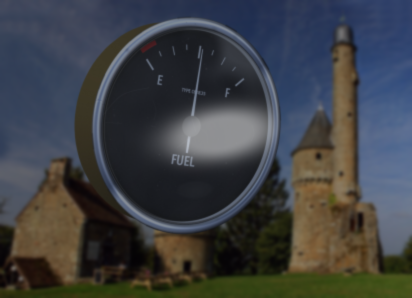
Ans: {"value": 0.5}
